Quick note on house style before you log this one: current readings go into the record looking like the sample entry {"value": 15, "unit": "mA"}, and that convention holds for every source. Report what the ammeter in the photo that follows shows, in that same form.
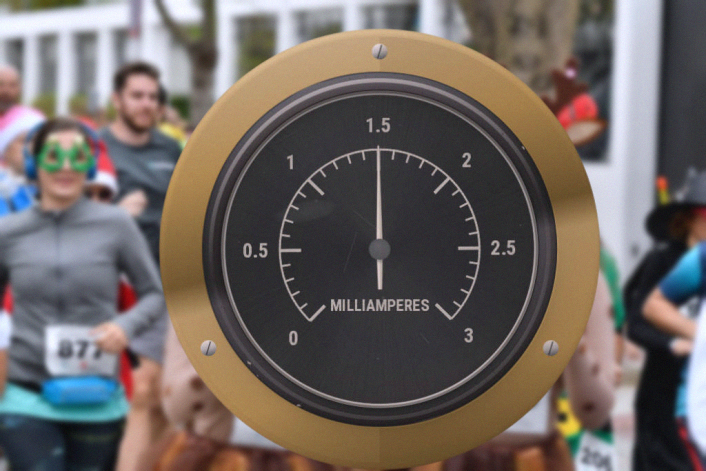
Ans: {"value": 1.5, "unit": "mA"}
